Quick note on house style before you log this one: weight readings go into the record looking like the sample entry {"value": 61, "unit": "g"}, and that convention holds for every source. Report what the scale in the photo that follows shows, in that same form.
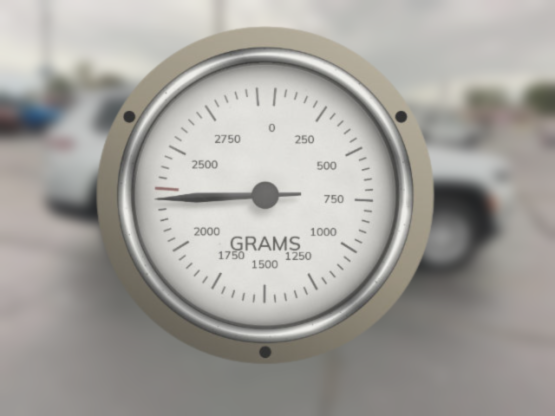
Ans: {"value": 2250, "unit": "g"}
